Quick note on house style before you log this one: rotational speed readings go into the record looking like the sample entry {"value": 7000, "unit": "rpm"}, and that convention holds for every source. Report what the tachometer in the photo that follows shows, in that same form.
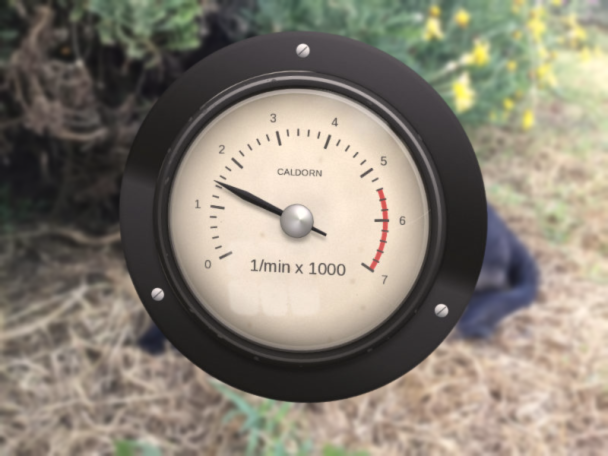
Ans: {"value": 1500, "unit": "rpm"}
